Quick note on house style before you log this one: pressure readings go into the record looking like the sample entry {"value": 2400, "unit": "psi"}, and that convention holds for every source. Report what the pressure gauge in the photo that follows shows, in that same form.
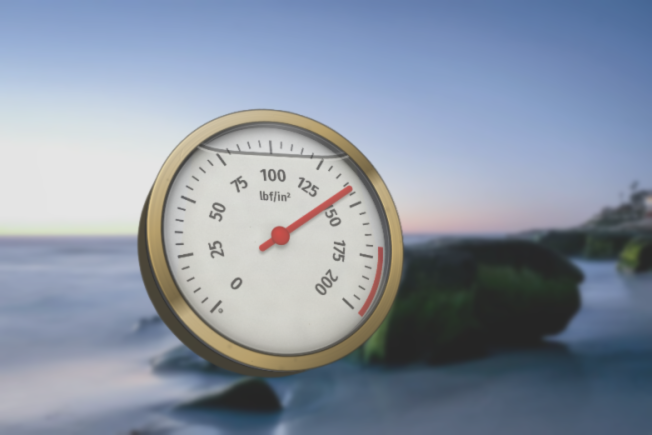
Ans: {"value": 142.5, "unit": "psi"}
